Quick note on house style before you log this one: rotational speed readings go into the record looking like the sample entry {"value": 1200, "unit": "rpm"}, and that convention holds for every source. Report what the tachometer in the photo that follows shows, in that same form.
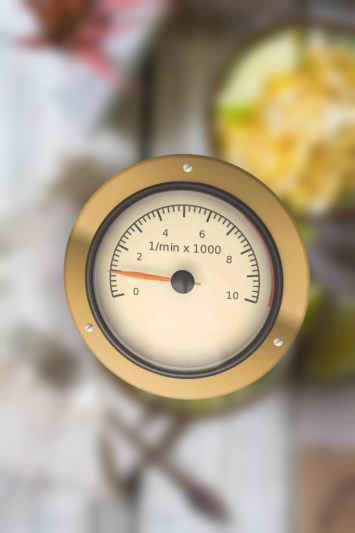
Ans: {"value": 1000, "unit": "rpm"}
